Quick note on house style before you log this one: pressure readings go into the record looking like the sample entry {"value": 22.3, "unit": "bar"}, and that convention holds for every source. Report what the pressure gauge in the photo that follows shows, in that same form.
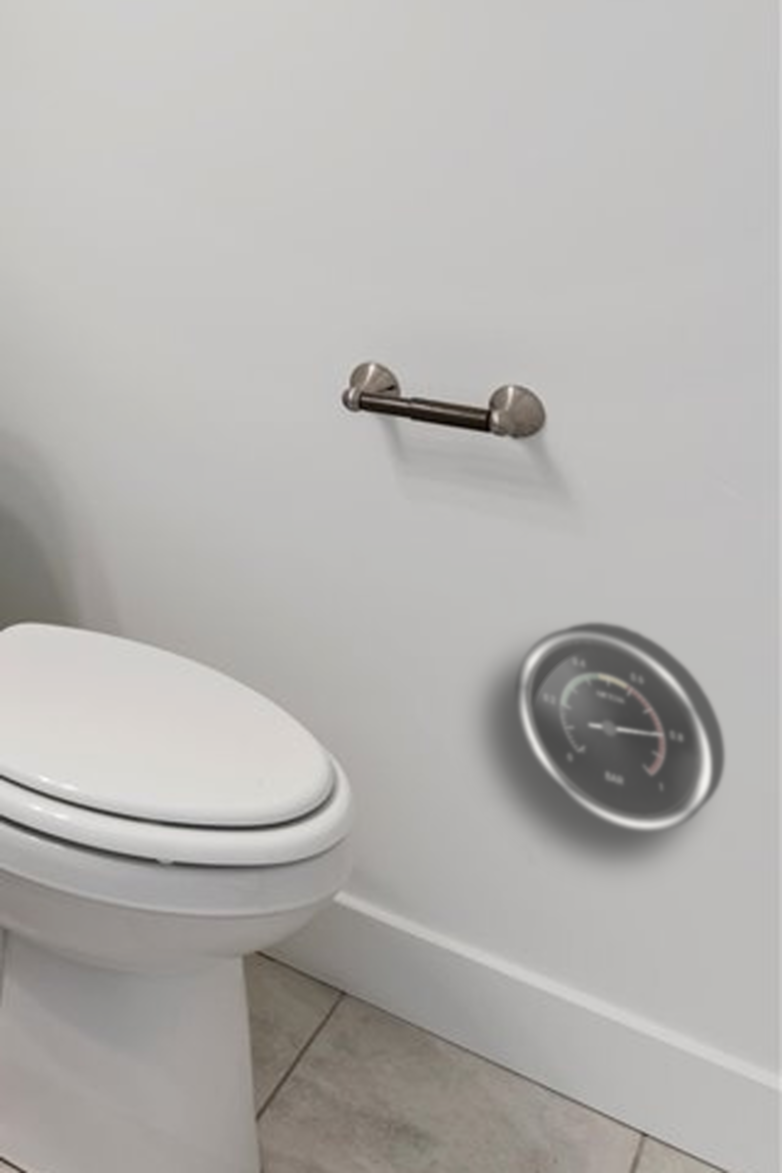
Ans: {"value": 0.8, "unit": "bar"}
